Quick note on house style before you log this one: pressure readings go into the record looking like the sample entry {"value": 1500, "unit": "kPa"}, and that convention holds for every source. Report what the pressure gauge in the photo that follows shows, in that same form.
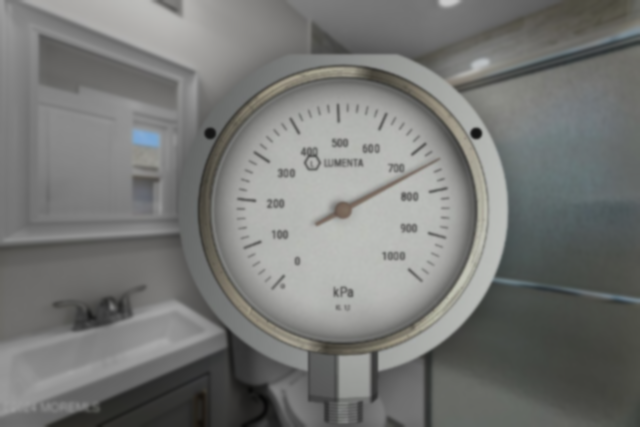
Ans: {"value": 740, "unit": "kPa"}
